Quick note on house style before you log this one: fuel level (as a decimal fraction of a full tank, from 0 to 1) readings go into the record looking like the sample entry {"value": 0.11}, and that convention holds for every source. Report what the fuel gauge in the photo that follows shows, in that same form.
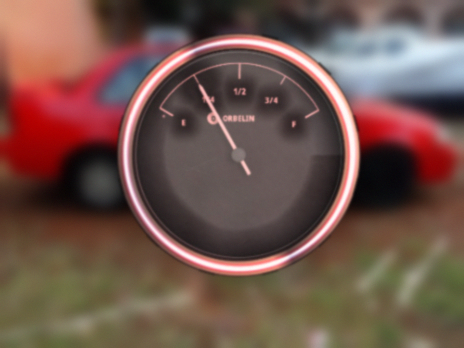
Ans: {"value": 0.25}
